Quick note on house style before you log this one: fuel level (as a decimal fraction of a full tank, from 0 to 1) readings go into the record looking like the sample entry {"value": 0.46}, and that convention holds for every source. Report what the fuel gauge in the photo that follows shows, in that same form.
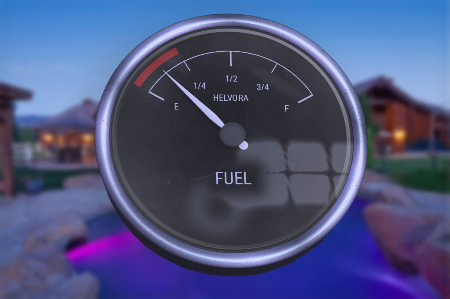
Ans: {"value": 0.125}
